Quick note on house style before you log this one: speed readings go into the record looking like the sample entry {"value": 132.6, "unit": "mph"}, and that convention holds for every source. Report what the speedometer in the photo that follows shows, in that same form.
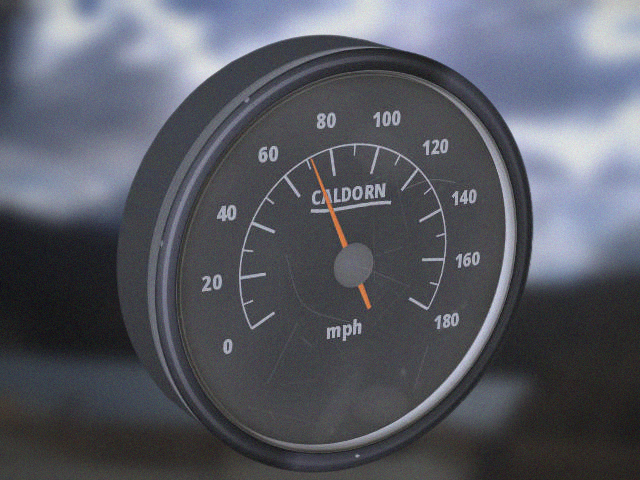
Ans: {"value": 70, "unit": "mph"}
